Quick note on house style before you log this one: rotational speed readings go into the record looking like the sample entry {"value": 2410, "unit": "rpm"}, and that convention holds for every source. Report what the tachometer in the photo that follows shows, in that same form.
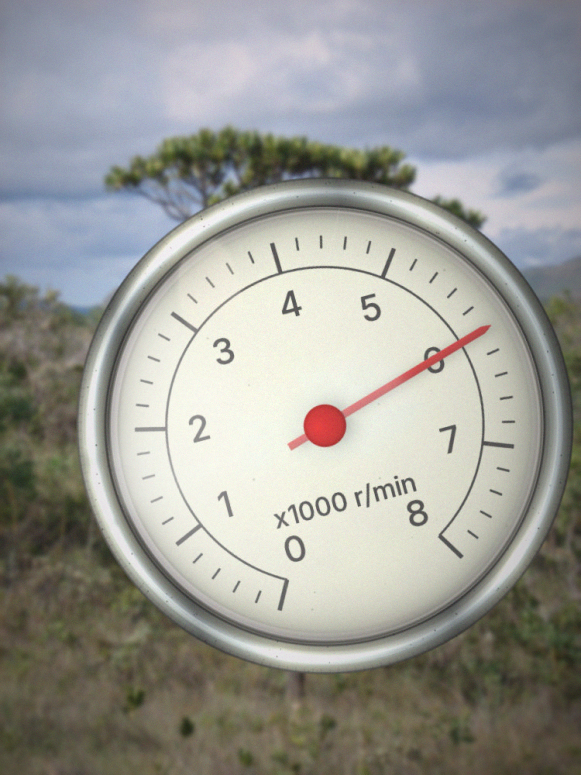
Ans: {"value": 6000, "unit": "rpm"}
